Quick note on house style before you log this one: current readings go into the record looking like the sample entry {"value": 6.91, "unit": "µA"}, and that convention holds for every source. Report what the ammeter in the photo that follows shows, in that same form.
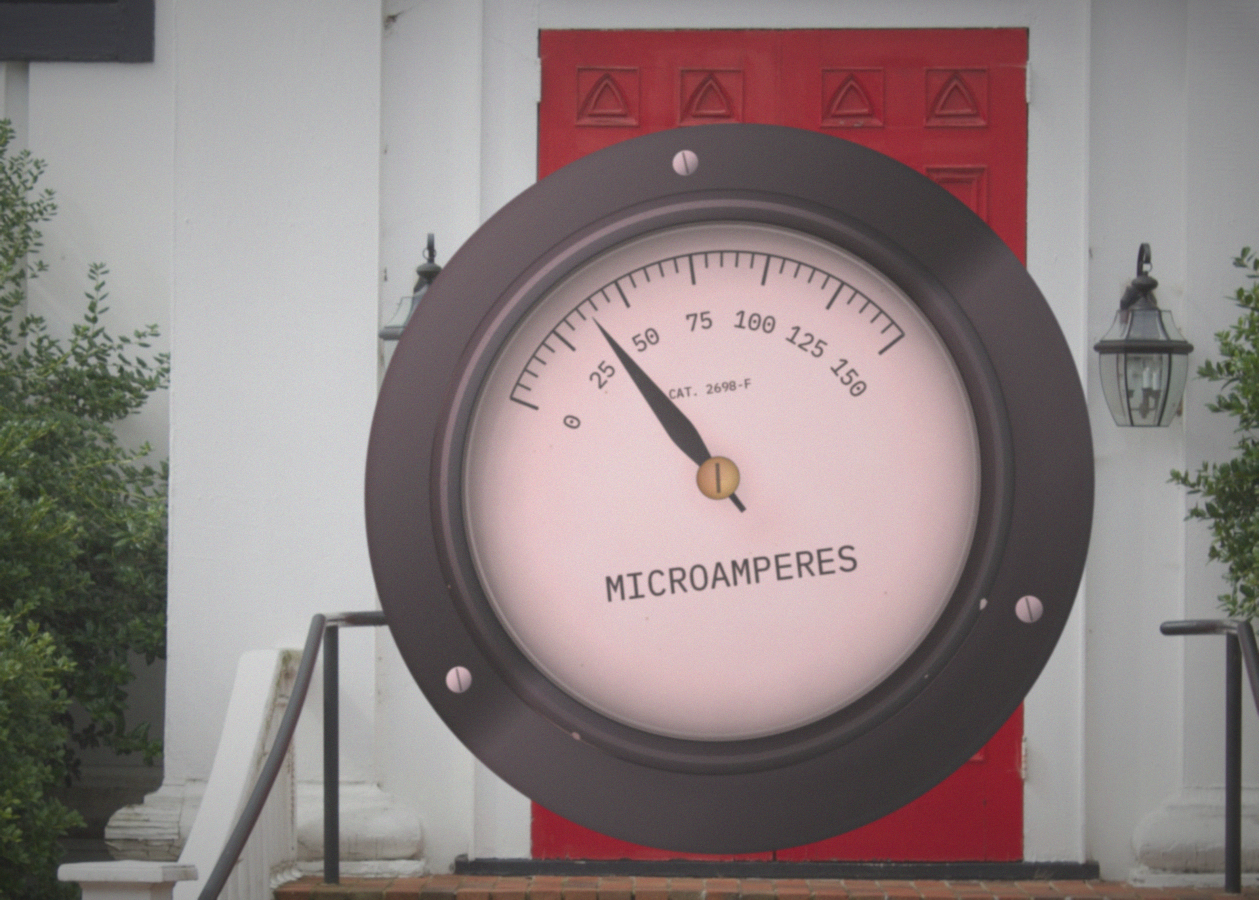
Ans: {"value": 37.5, "unit": "µA"}
